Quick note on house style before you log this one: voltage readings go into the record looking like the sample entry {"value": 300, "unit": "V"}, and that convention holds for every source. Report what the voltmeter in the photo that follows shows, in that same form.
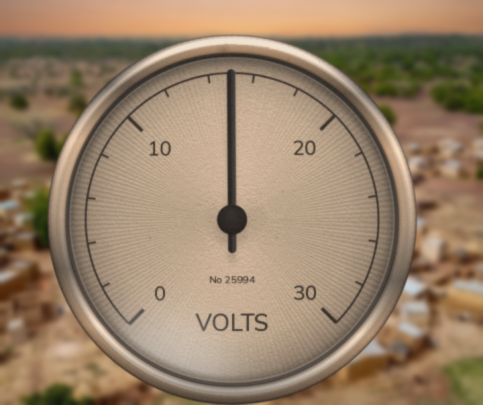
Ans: {"value": 15, "unit": "V"}
